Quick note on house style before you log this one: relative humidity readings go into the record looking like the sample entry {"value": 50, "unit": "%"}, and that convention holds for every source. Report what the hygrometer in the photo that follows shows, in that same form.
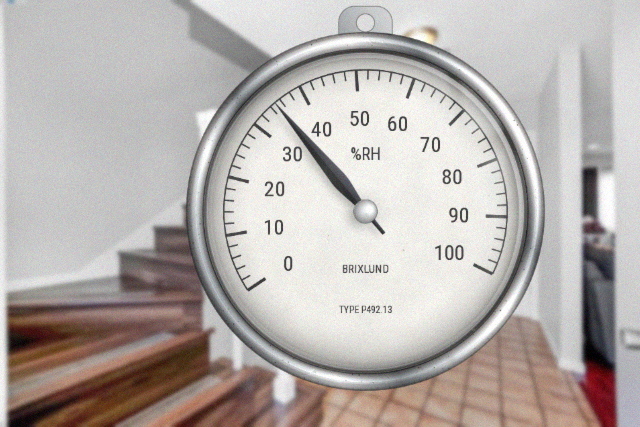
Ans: {"value": 35, "unit": "%"}
